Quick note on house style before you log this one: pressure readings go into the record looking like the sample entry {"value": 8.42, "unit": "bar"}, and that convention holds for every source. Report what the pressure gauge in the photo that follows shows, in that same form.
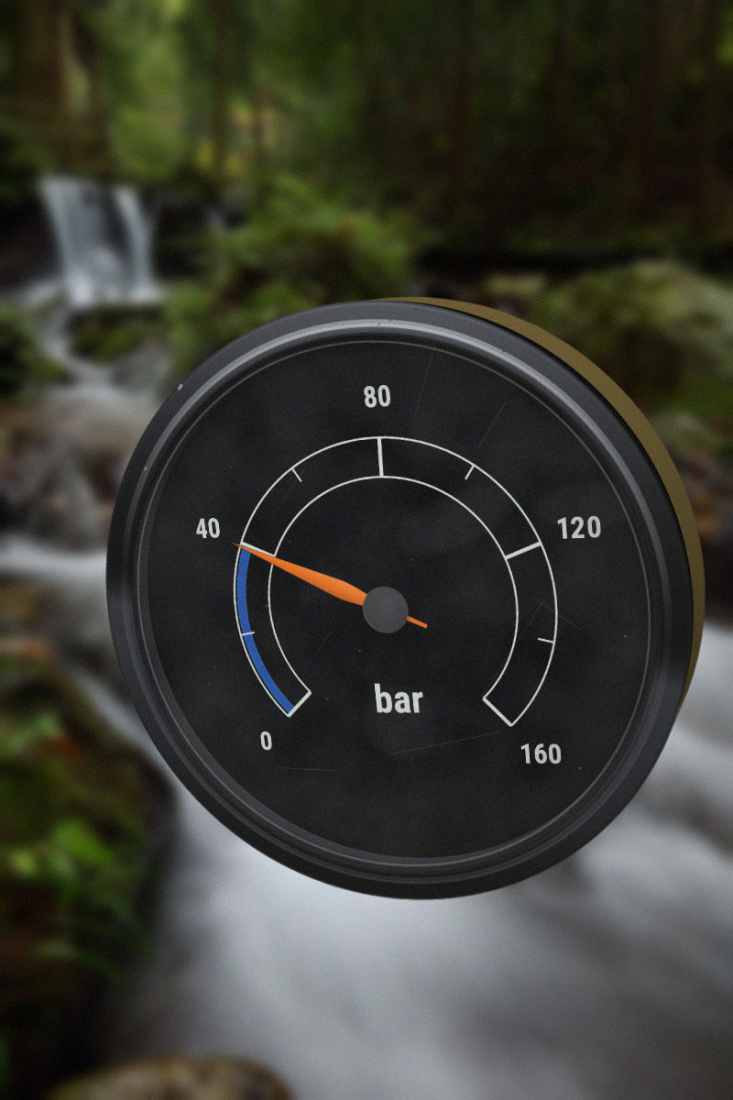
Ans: {"value": 40, "unit": "bar"}
